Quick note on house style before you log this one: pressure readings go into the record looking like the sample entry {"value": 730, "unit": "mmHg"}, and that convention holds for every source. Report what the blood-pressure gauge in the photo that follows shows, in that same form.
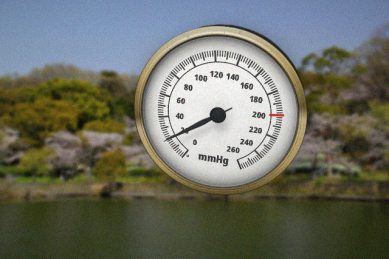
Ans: {"value": 20, "unit": "mmHg"}
